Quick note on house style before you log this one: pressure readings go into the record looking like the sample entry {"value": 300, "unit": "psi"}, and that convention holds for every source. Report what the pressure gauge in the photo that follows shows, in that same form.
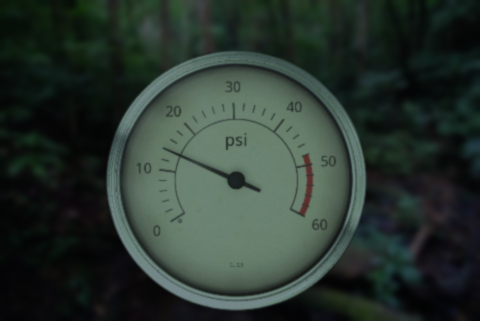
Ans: {"value": 14, "unit": "psi"}
